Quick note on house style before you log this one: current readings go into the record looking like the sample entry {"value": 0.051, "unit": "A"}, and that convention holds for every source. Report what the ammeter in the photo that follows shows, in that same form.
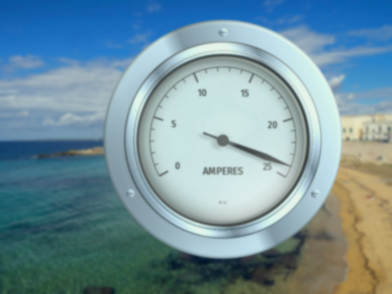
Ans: {"value": 24, "unit": "A"}
